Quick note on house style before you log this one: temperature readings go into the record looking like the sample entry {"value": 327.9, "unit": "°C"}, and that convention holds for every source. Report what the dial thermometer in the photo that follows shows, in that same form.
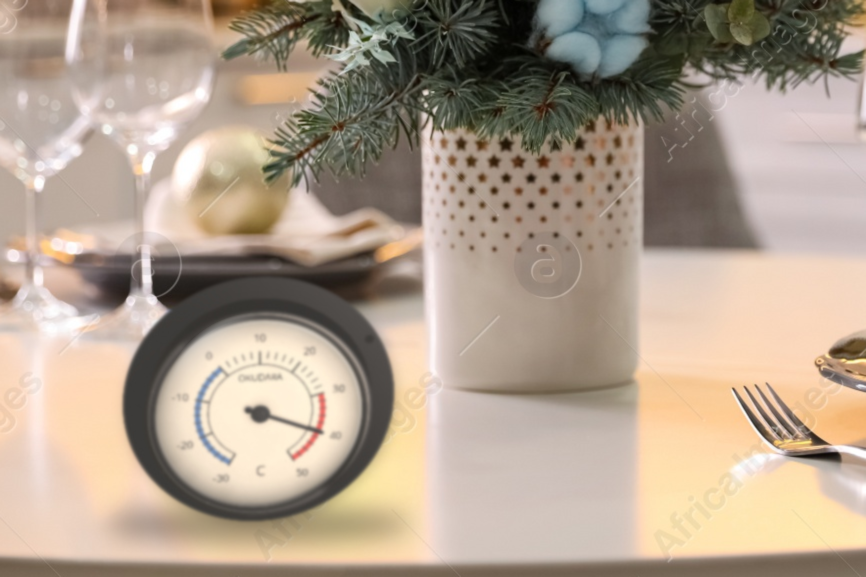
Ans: {"value": 40, "unit": "°C"}
